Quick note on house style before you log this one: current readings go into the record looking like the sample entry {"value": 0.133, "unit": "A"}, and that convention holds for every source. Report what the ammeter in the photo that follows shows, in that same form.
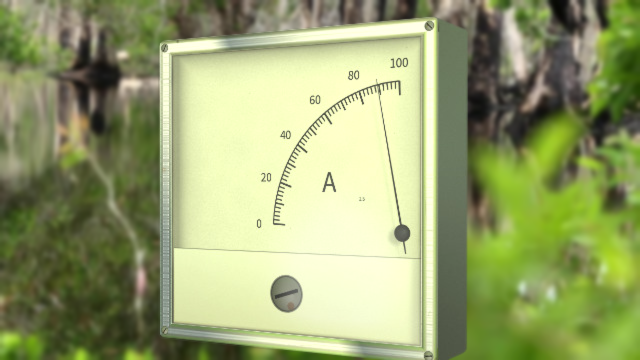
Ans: {"value": 90, "unit": "A"}
